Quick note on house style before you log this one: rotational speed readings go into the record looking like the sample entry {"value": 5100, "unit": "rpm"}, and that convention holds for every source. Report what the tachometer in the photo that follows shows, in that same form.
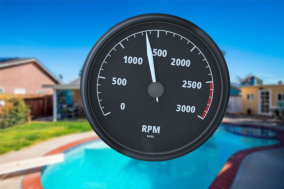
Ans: {"value": 1350, "unit": "rpm"}
